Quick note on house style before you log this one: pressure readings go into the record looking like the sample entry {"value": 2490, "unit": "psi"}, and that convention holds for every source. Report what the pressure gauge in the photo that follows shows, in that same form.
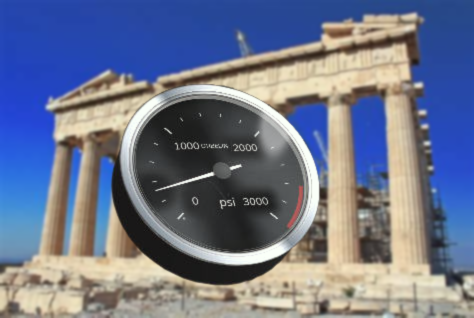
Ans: {"value": 300, "unit": "psi"}
